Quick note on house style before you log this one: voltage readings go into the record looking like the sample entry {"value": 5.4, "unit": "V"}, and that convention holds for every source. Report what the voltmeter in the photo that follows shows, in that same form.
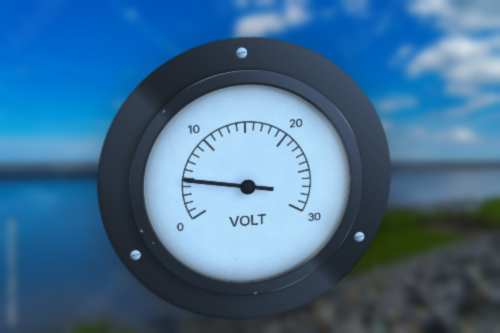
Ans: {"value": 5, "unit": "V"}
